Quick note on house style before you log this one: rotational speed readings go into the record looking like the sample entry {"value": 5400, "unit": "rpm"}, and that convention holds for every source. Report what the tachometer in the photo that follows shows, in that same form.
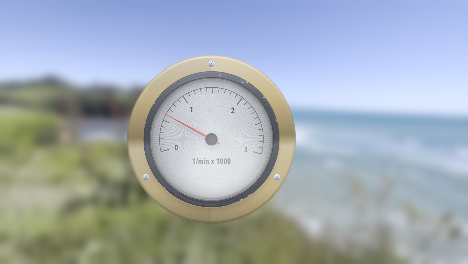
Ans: {"value": 600, "unit": "rpm"}
